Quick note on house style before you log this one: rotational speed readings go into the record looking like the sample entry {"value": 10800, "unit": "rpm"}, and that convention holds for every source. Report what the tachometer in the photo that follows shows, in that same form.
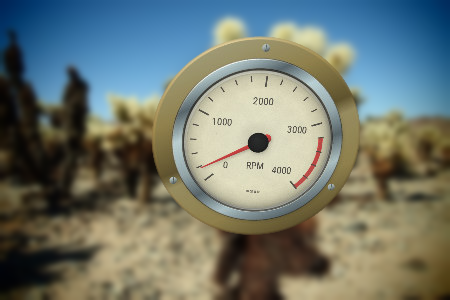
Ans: {"value": 200, "unit": "rpm"}
